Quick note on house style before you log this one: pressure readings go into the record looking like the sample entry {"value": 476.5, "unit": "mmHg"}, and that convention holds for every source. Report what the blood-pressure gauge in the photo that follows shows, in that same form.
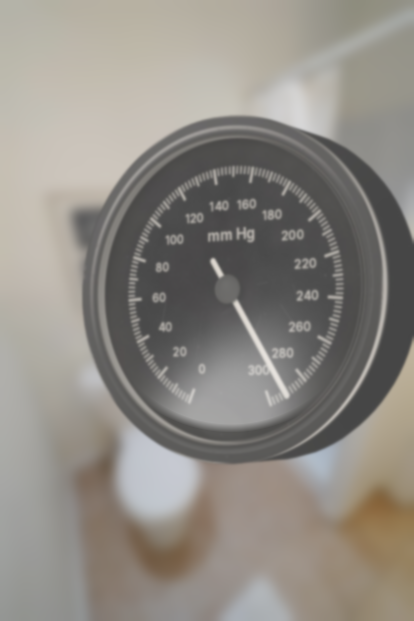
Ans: {"value": 290, "unit": "mmHg"}
